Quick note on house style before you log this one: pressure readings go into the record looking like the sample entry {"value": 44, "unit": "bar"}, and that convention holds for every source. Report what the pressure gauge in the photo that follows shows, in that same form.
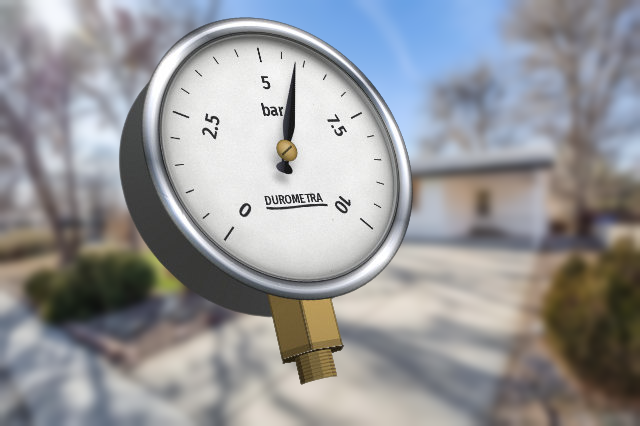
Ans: {"value": 5.75, "unit": "bar"}
